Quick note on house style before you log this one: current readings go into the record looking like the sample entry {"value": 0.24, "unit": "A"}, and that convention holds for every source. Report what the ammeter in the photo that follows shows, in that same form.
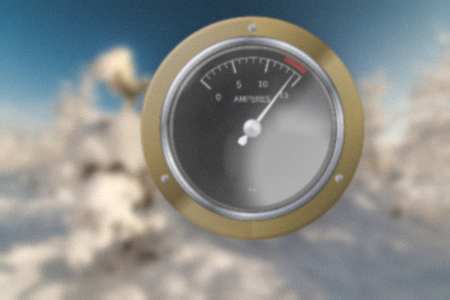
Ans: {"value": 14, "unit": "A"}
